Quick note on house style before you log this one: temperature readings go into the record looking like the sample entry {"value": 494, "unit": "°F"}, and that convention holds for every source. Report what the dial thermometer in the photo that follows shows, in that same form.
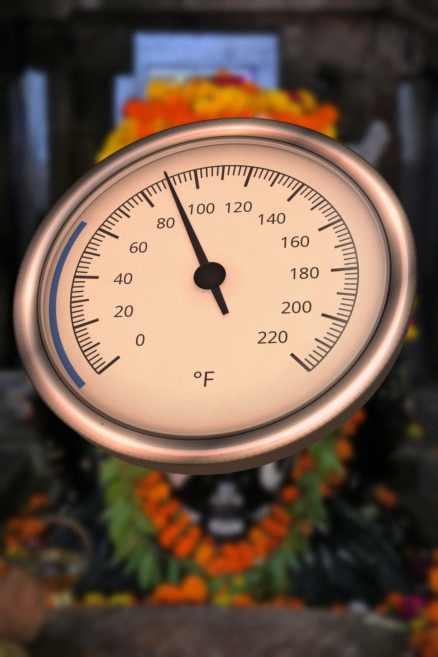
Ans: {"value": 90, "unit": "°F"}
